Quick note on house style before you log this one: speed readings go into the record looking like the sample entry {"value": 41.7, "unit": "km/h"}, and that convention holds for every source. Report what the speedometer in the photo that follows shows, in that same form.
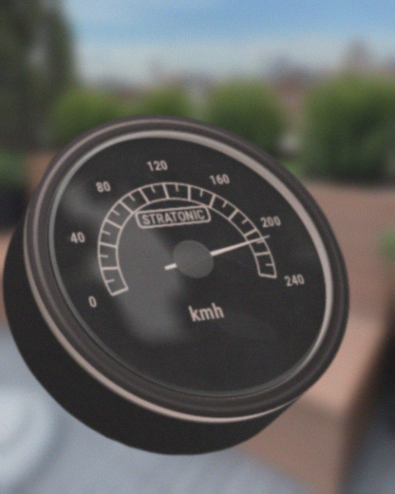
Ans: {"value": 210, "unit": "km/h"}
